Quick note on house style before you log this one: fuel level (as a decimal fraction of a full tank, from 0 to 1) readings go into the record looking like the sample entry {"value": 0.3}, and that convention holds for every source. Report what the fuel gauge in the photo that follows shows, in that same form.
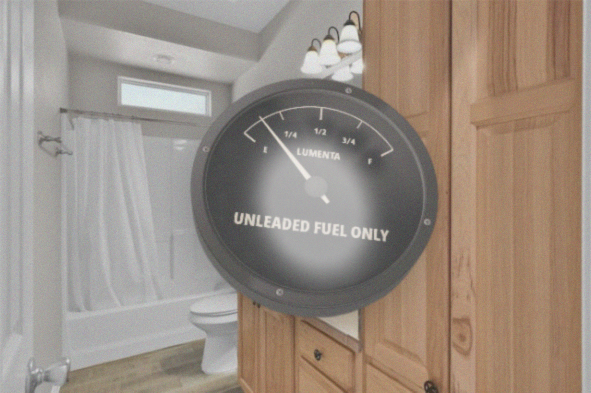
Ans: {"value": 0.125}
